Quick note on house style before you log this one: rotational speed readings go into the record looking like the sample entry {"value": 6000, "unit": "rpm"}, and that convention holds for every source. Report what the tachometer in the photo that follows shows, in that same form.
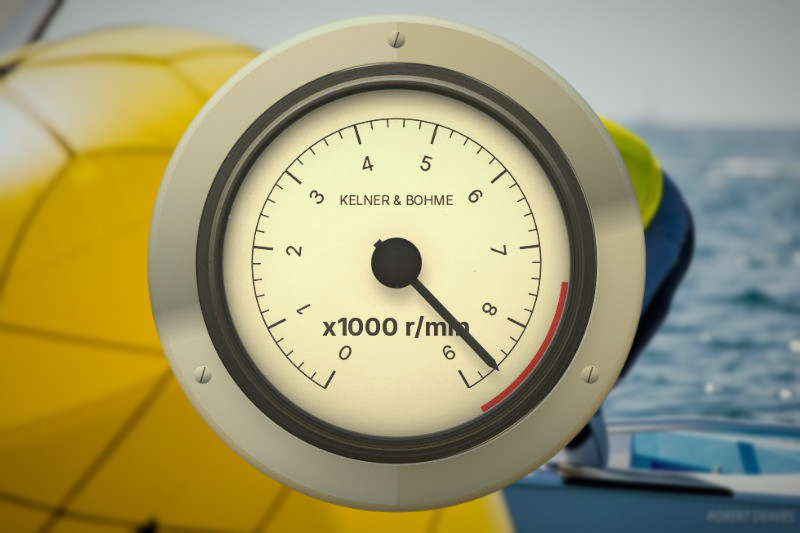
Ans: {"value": 8600, "unit": "rpm"}
